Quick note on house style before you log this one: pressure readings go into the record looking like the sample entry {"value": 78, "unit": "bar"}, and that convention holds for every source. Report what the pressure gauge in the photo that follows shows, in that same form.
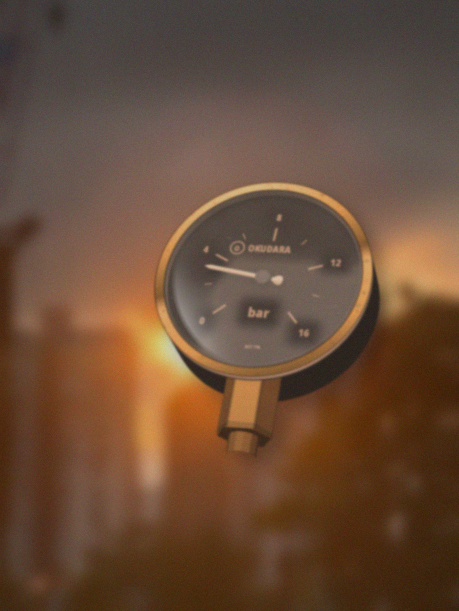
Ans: {"value": 3, "unit": "bar"}
